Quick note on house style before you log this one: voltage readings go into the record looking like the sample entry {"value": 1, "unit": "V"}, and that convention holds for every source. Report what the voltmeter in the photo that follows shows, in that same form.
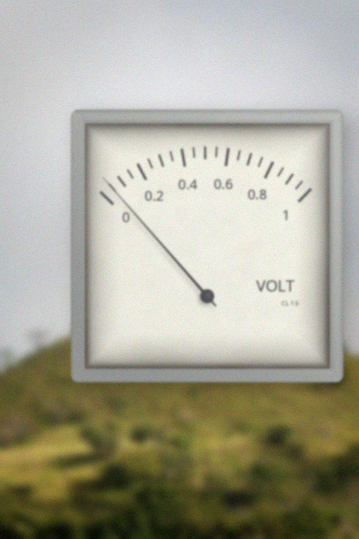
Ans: {"value": 0.05, "unit": "V"}
